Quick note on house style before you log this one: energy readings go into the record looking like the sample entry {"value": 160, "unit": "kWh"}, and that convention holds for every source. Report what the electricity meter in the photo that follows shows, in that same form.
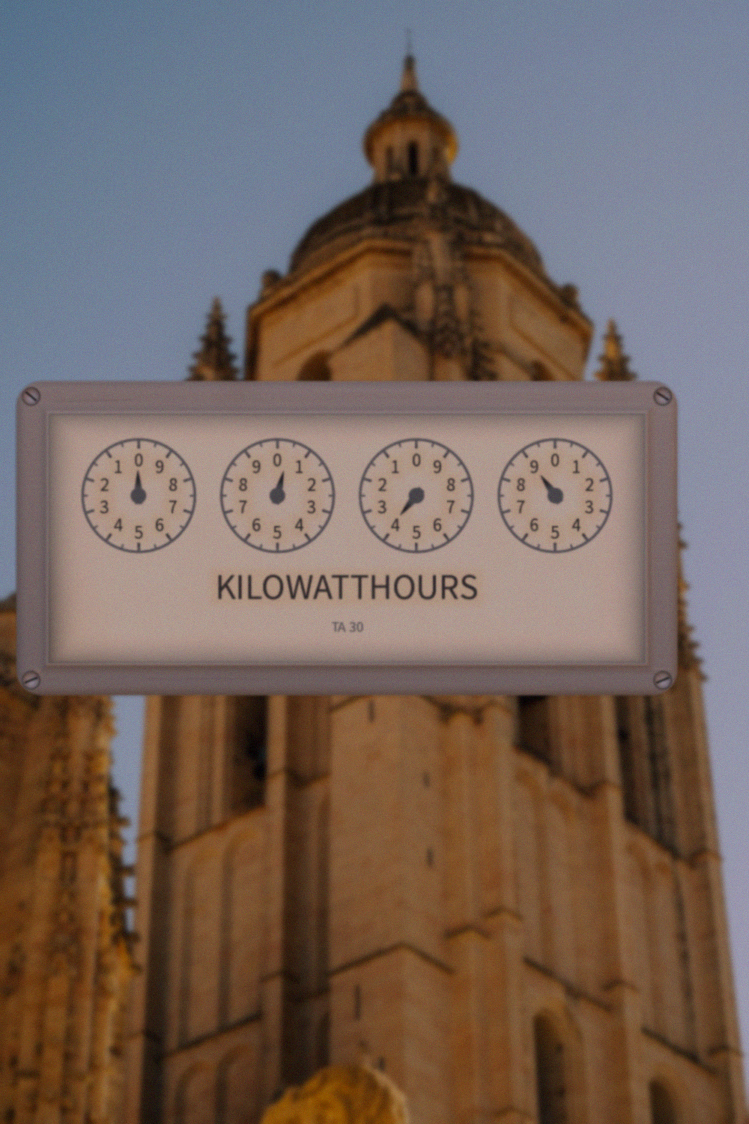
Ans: {"value": 39, "unit": "kWh"}
